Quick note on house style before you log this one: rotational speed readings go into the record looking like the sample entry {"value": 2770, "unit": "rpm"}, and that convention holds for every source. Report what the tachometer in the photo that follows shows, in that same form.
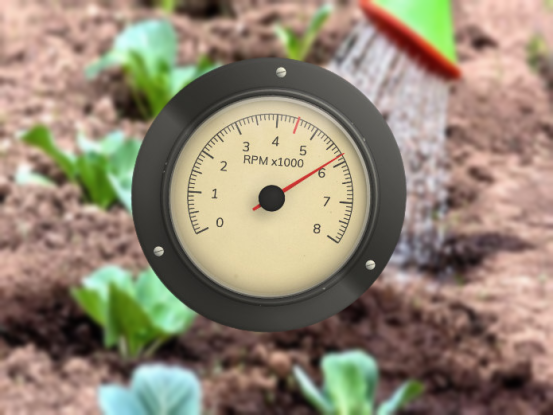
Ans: {"value": 5800, "unit": "rpm"}
